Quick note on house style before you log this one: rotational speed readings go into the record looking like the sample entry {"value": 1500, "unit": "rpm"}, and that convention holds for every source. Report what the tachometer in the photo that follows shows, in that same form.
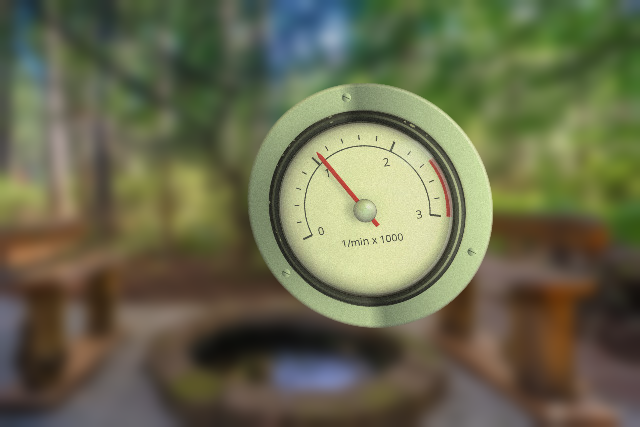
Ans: {"value": 1100, "unit": "rpm"}
